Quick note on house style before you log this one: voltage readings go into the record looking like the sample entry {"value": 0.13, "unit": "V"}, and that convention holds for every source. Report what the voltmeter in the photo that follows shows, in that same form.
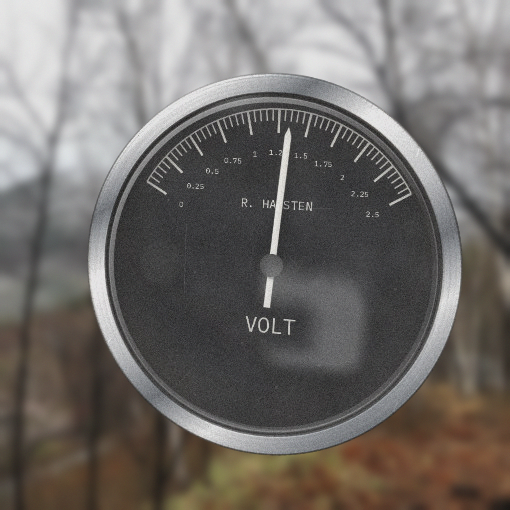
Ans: {"value": 1.35, "unit": "V"}
